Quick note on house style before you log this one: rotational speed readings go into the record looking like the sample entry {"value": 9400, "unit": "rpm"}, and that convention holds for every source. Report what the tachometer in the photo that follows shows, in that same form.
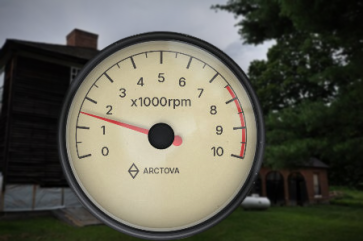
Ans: {"value": 1500, "unit": "rpm"}
